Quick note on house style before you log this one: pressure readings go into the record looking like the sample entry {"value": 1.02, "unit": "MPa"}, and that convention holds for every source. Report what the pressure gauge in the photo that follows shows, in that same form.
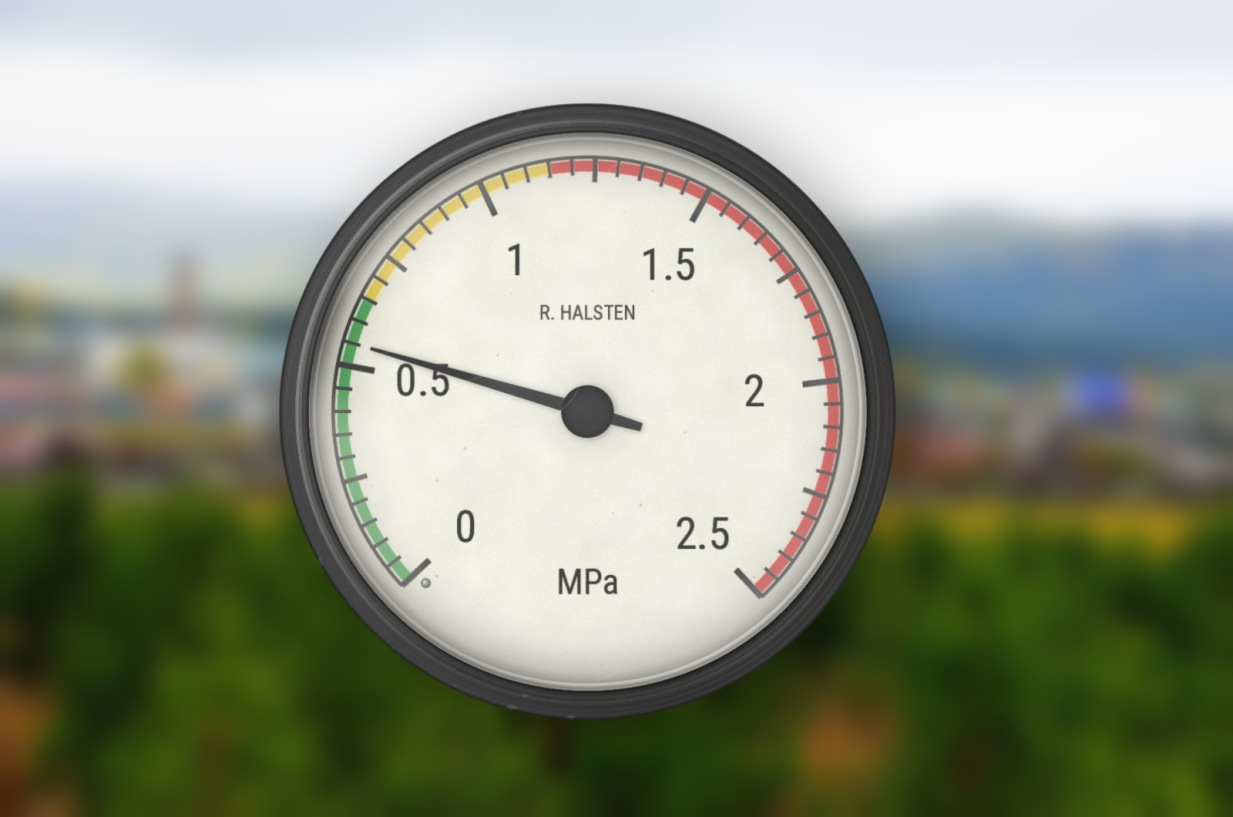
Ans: {"value": 0.55, "unit": "MPa"}
